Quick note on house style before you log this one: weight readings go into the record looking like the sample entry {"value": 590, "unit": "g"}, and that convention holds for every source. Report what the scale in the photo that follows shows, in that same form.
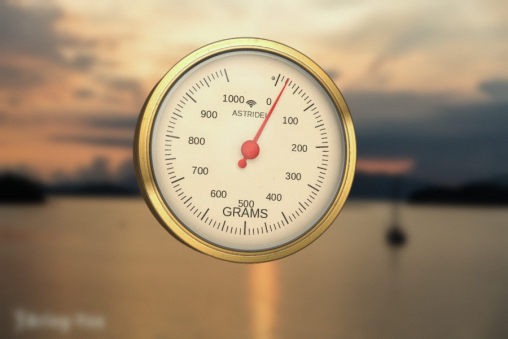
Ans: {"value": 20, "unit": "g"}
